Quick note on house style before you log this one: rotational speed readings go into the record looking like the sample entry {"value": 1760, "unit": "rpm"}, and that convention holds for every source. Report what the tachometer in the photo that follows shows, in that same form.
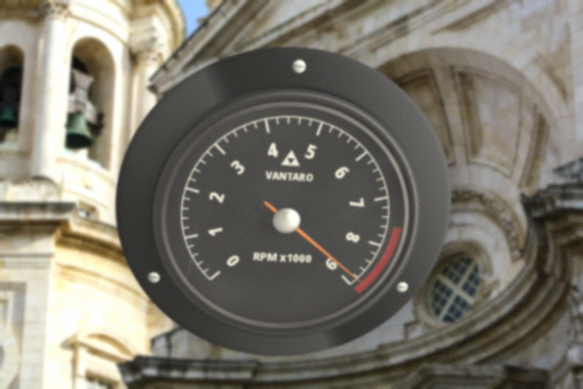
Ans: {"value": 8800, "unit": "rpm"}
